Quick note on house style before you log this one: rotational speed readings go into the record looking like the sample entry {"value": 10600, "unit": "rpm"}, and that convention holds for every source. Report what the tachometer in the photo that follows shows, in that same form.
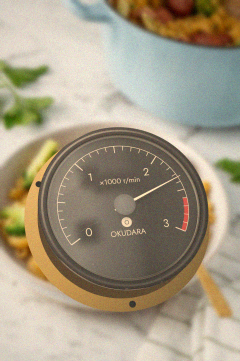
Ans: {"value": 2350, "unit": "rpm"}
